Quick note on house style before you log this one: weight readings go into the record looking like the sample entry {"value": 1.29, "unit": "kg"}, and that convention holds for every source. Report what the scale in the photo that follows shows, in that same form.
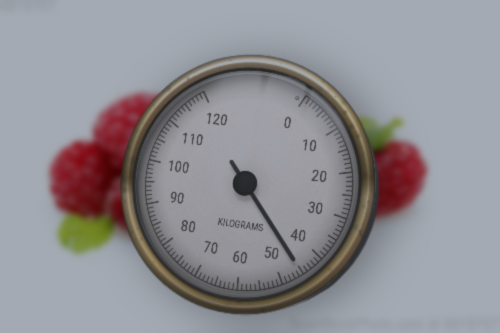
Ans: {"value": 45, "unit": "kg"}
